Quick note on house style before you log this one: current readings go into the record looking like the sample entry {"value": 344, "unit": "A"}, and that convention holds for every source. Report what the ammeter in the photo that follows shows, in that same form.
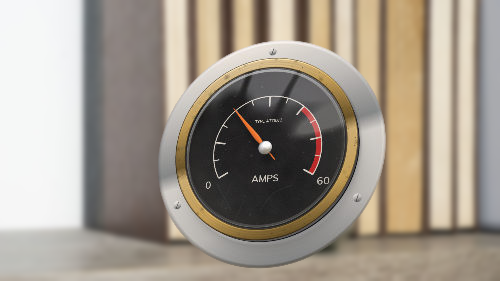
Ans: {"value": 20, "unit": "A"}
